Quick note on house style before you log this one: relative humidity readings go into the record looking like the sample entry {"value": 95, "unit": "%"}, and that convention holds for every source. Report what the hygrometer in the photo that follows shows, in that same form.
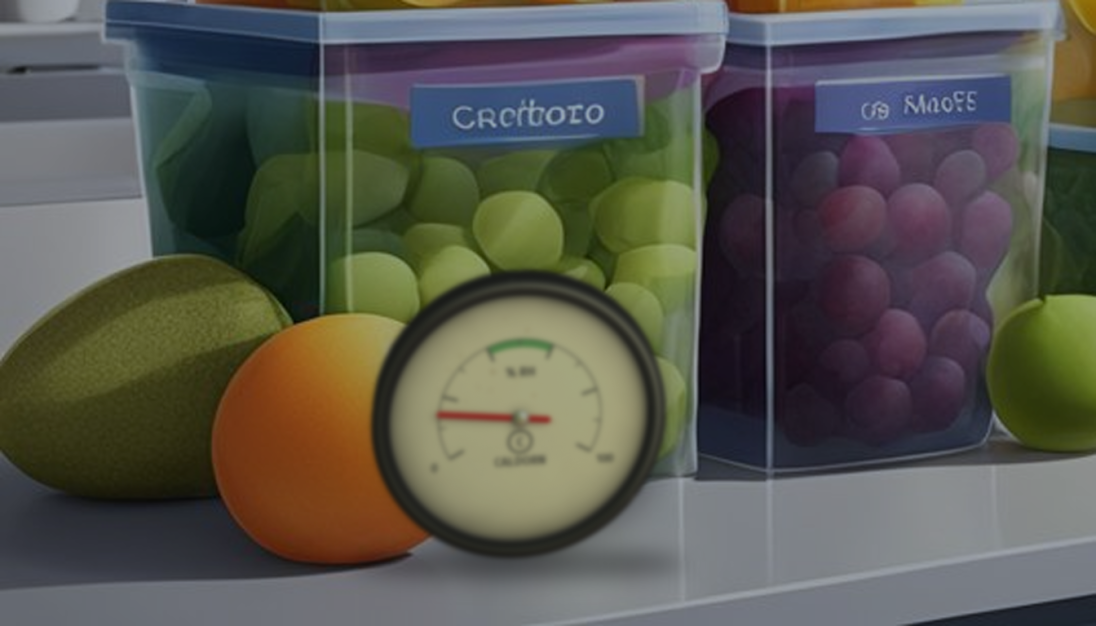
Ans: {"value": 15, "unit": "%"}
